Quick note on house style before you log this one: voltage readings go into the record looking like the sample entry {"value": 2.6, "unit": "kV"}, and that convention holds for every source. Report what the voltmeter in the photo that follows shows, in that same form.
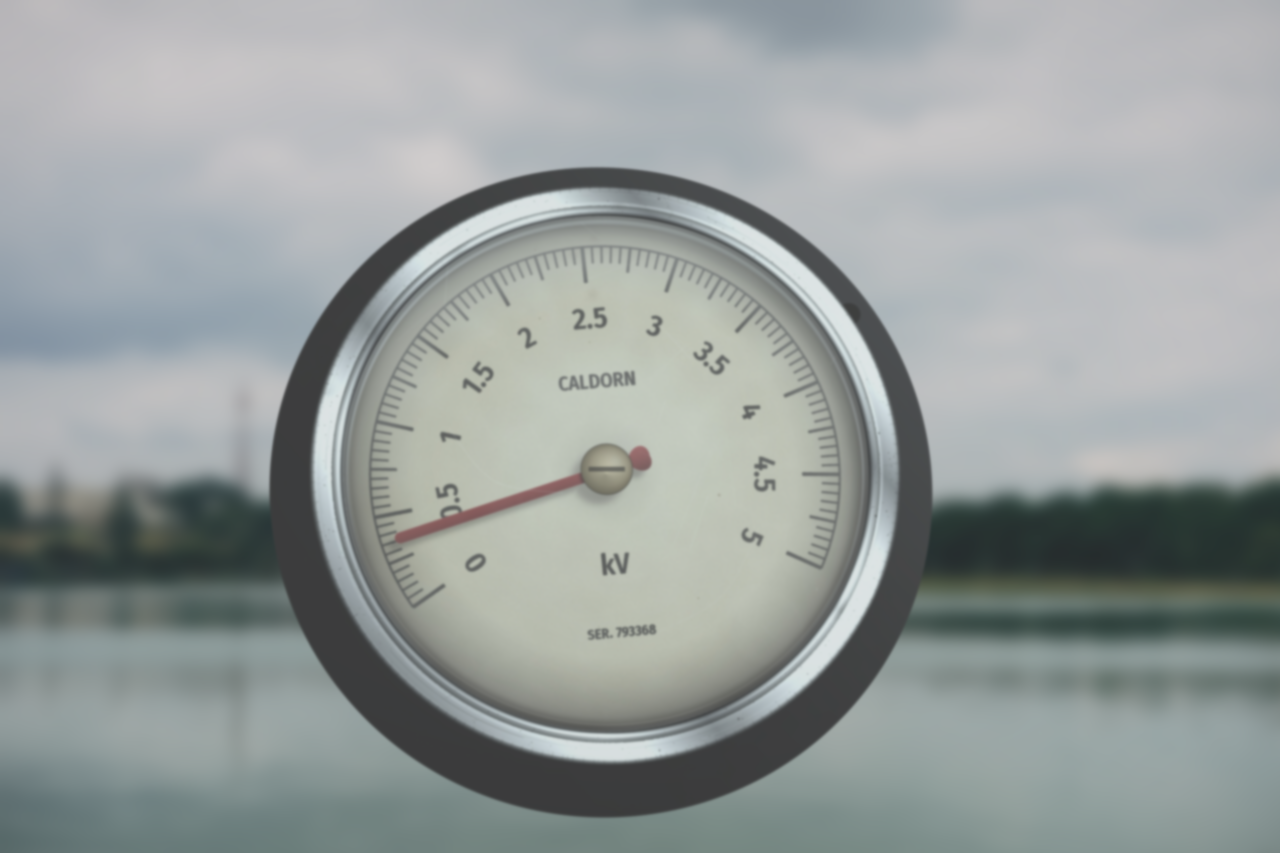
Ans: {"value": 0.35, "unit": "kV"}
